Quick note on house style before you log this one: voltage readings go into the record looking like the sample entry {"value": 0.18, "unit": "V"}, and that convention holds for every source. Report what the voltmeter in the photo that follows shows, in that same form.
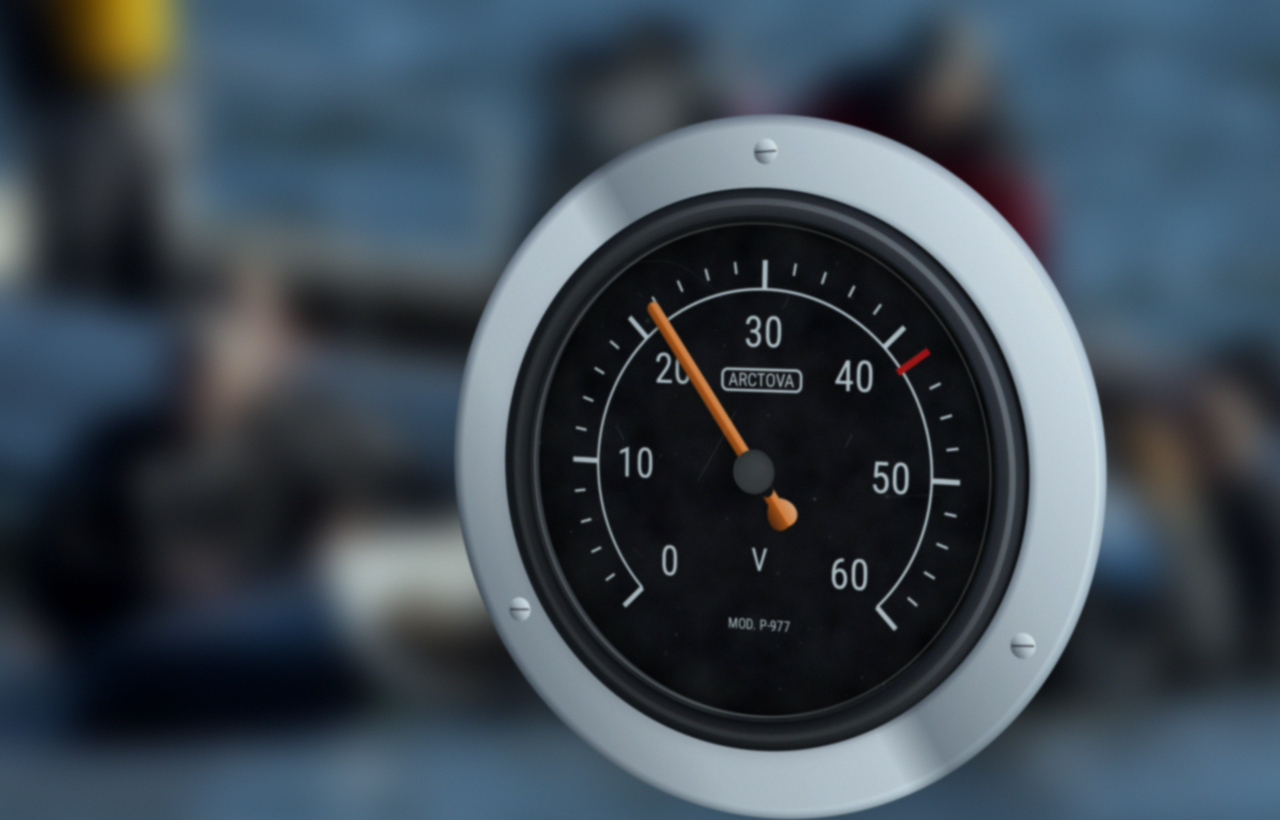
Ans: {"value": 22, "unit": "V"}
